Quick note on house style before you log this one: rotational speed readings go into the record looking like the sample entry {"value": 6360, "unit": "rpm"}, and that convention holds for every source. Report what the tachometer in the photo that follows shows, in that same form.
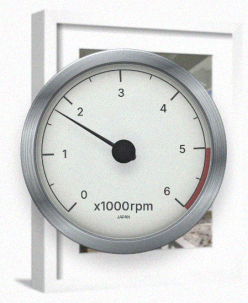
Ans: {"value": 1750, "unit": "rpm"}
